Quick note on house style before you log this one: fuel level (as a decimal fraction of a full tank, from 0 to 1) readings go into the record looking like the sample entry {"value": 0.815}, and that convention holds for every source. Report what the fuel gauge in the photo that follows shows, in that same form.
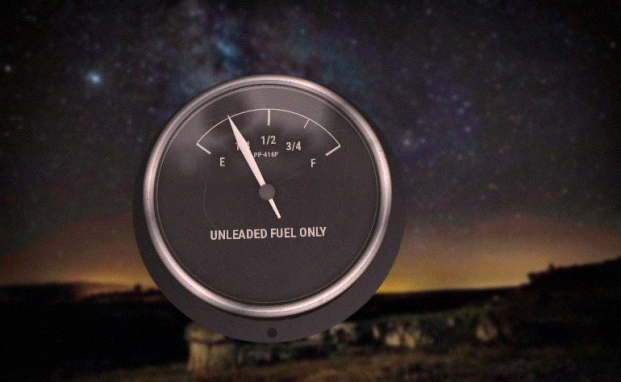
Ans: {"value": 0.25}
